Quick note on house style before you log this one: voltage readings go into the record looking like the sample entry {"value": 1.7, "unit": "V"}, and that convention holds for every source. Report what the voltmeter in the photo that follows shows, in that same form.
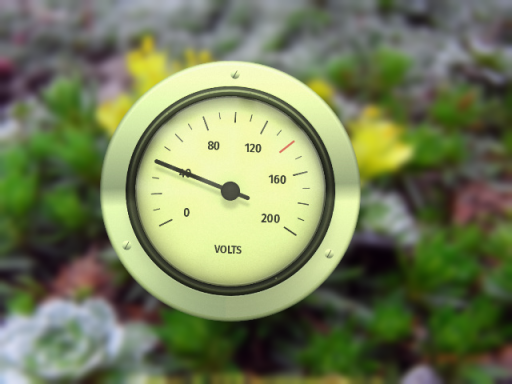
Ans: {"value": 40, "unit": "V"}
